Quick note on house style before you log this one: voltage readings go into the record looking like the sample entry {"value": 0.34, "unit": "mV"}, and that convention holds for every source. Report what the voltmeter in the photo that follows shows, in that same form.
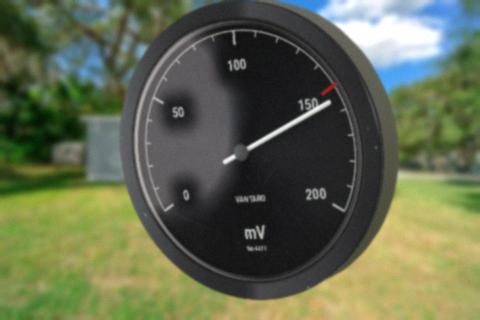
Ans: {"value": 155, "unit": "mV"}
